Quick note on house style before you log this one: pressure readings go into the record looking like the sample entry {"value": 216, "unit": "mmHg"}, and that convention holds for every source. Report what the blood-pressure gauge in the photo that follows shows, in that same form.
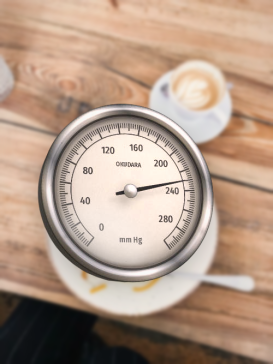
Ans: {"value": 230, "unit": "mmHg"}
